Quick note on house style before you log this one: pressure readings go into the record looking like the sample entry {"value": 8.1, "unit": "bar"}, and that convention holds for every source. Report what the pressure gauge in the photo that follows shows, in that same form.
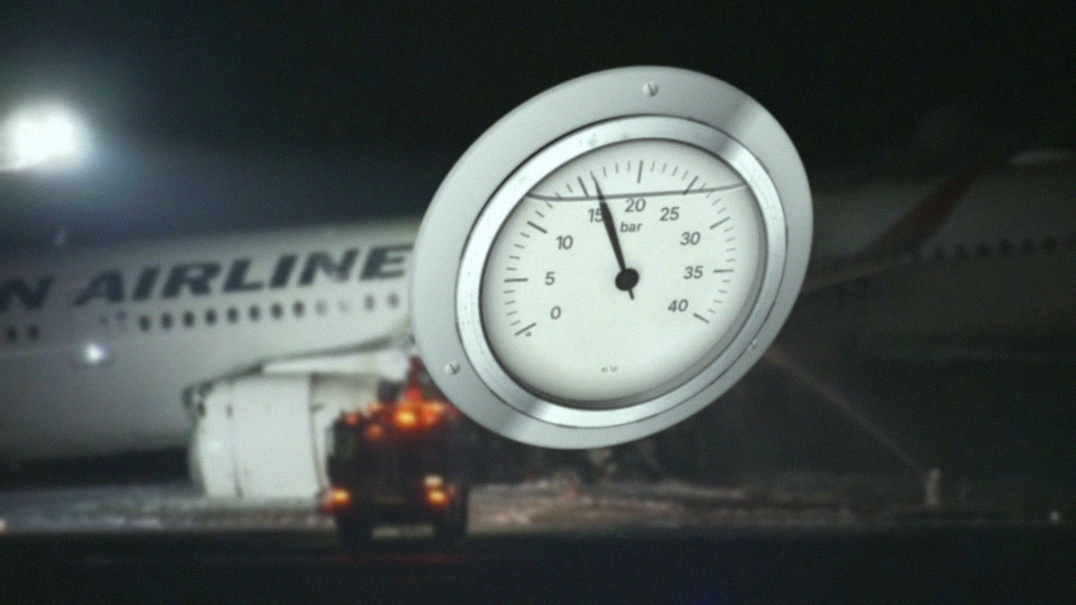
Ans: {"value": 16, "unit": "bar"}
